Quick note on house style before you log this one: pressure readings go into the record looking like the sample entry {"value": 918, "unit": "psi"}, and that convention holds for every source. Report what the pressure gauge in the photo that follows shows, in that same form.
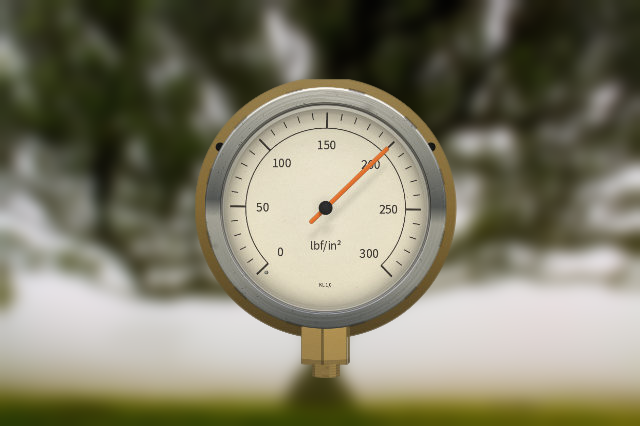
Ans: {"value": 200, "unit": "psi"}
